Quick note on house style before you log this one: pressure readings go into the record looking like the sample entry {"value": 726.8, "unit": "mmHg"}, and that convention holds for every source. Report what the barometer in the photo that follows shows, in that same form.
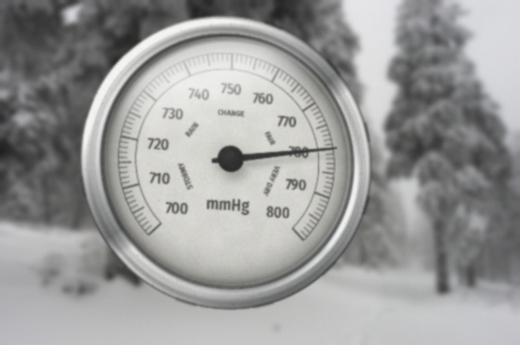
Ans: {"value": 780, "unit": "mmHg"}
